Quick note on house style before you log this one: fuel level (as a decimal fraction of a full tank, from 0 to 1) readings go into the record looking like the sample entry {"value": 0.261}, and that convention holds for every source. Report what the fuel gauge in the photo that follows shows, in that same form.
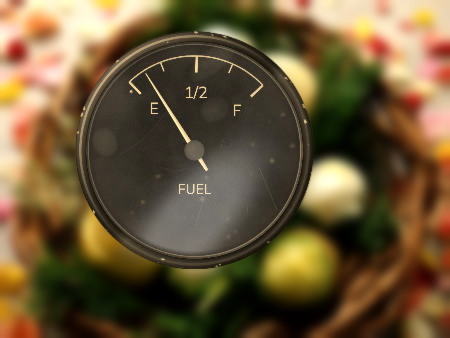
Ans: {"value": 0.125}
